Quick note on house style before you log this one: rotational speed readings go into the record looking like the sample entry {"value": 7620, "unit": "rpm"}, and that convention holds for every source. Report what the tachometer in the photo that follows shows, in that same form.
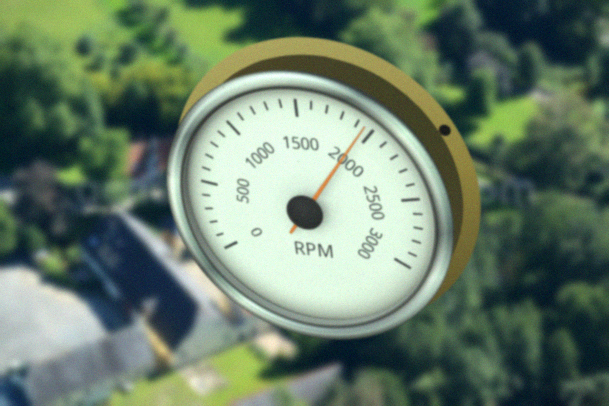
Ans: {"value": 1950, "unit": "rpm"}
